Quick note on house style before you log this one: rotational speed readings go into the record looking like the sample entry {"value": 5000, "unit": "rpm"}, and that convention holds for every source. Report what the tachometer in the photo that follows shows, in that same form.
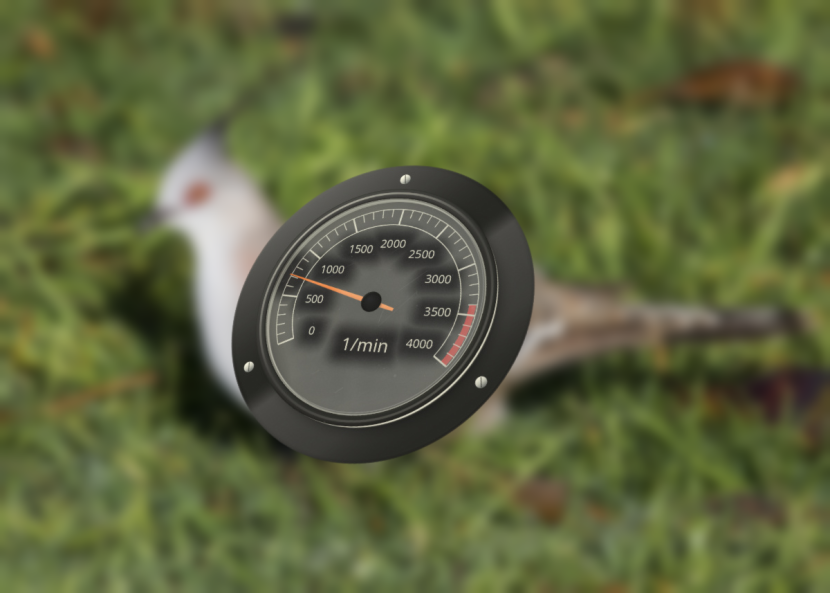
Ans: {"value": 700, "unit": "rpm"}
